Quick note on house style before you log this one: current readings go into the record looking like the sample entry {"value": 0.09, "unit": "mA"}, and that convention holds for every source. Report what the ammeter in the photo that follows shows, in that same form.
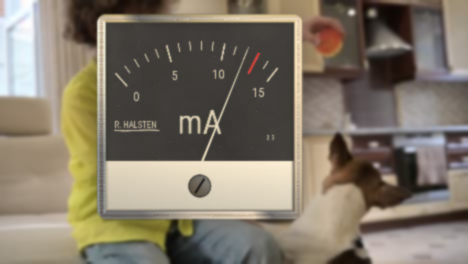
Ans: {"value": 12, "unit": "mA"}
